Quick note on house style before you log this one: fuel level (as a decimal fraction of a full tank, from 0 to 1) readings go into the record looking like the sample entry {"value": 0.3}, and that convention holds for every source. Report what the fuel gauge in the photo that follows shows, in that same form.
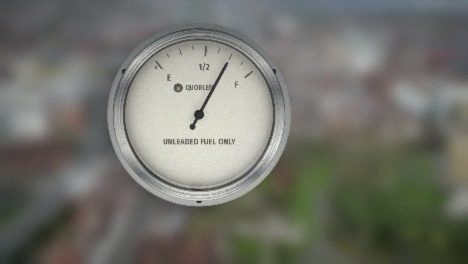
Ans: {"value": 0.75}
